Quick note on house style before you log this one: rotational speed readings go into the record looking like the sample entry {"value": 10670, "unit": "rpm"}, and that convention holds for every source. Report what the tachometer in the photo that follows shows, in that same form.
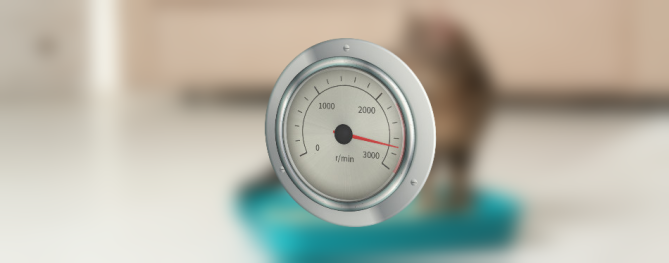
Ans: {"value": 2700, "unit": "rpm"}
